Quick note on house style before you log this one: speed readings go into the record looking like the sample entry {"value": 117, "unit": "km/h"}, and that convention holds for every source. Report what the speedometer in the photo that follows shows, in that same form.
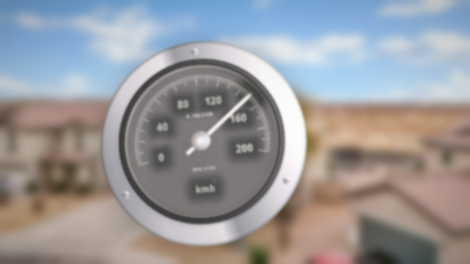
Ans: {"value": 150, "unit": "km/h"}
